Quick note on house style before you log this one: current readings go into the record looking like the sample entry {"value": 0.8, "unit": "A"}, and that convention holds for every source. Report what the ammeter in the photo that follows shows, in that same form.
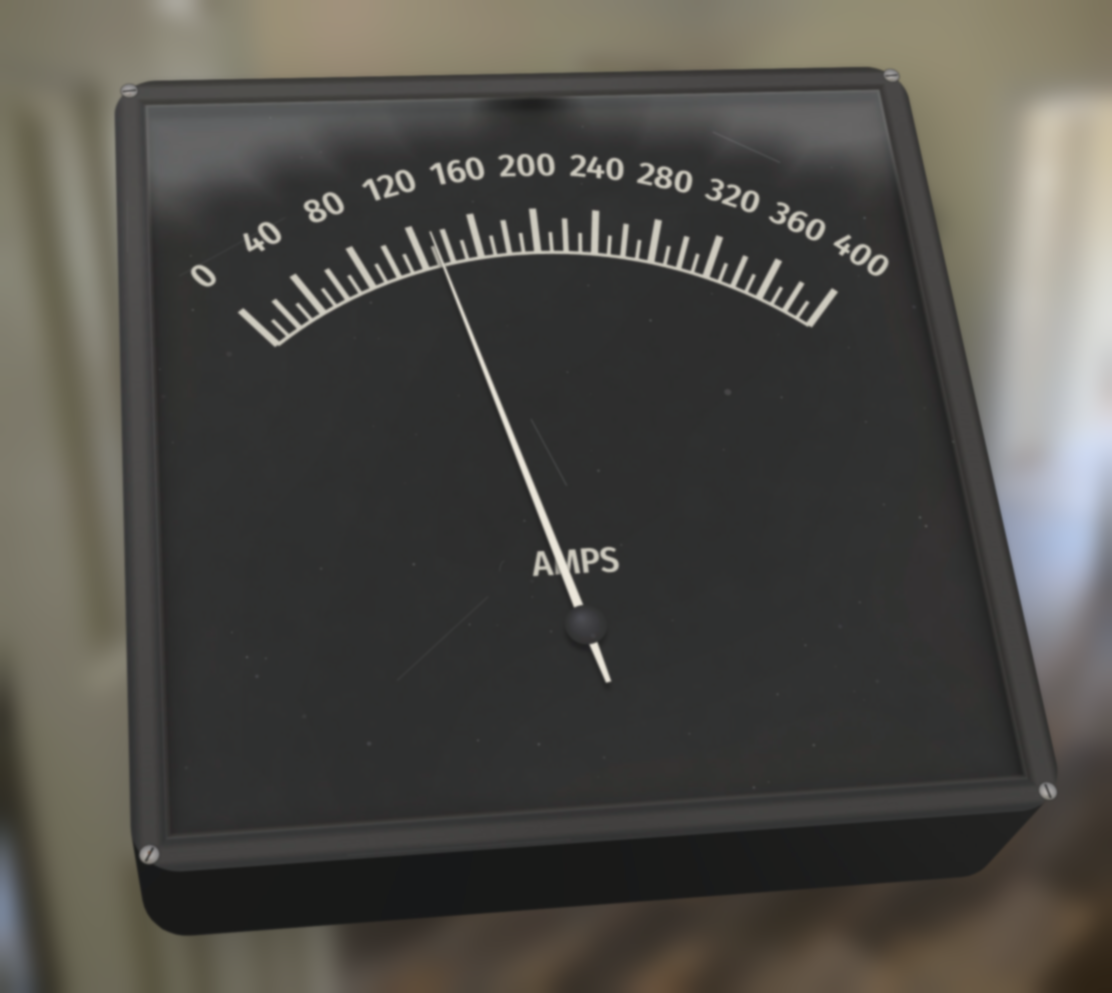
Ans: {"value": 130, "unit": "A"}
